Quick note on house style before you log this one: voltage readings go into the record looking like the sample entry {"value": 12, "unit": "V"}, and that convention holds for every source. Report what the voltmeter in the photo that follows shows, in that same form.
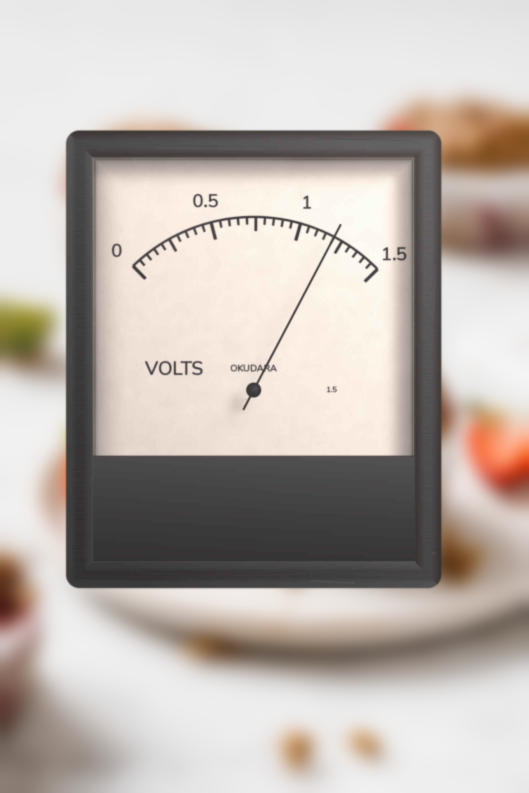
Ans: {"value": 1.2, "unit": "V"}
